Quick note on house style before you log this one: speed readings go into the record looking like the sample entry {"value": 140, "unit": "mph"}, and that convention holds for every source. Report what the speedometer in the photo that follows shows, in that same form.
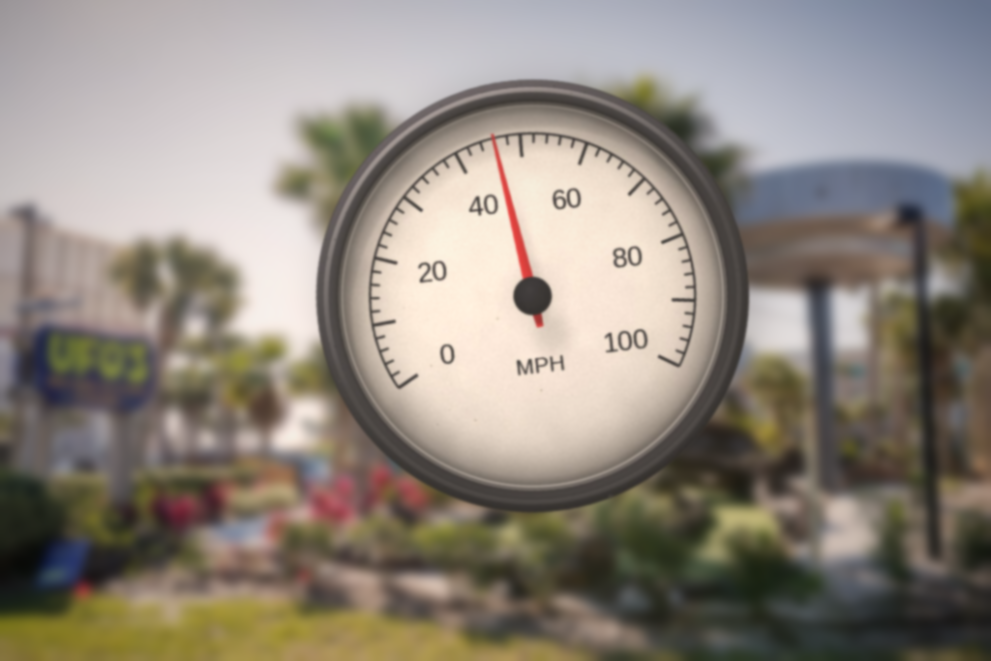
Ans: {"value": 46, "unit": "mph"}
